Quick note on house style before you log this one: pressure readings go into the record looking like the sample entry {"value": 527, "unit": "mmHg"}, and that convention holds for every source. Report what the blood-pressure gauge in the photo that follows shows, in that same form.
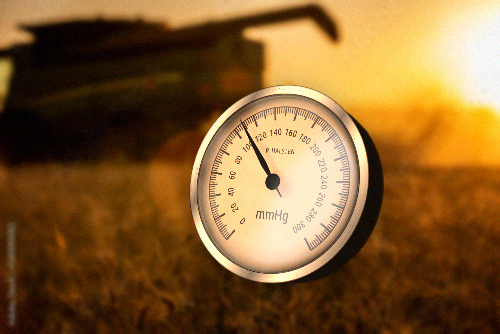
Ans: {"value": 110, "unit": "mmHg"}
